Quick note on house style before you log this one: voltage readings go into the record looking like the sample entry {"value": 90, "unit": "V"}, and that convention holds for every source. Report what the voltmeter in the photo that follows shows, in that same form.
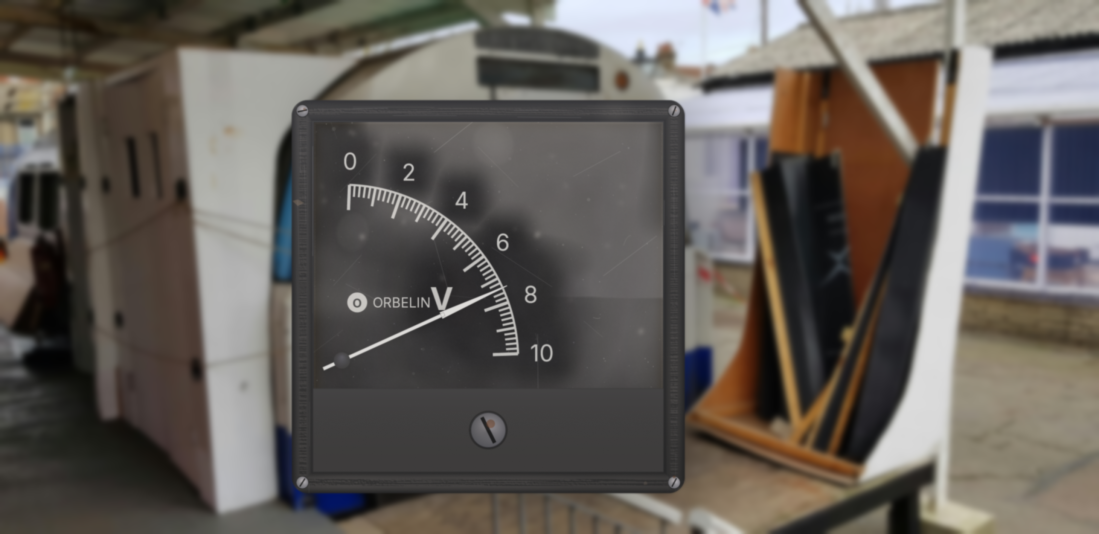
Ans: {"value": 7.4, "unit": "V"}
